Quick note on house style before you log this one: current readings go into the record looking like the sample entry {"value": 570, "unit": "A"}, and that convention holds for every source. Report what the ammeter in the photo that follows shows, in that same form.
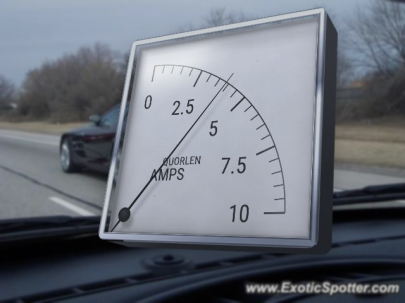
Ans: {"value": 4, "unit": "A"}
